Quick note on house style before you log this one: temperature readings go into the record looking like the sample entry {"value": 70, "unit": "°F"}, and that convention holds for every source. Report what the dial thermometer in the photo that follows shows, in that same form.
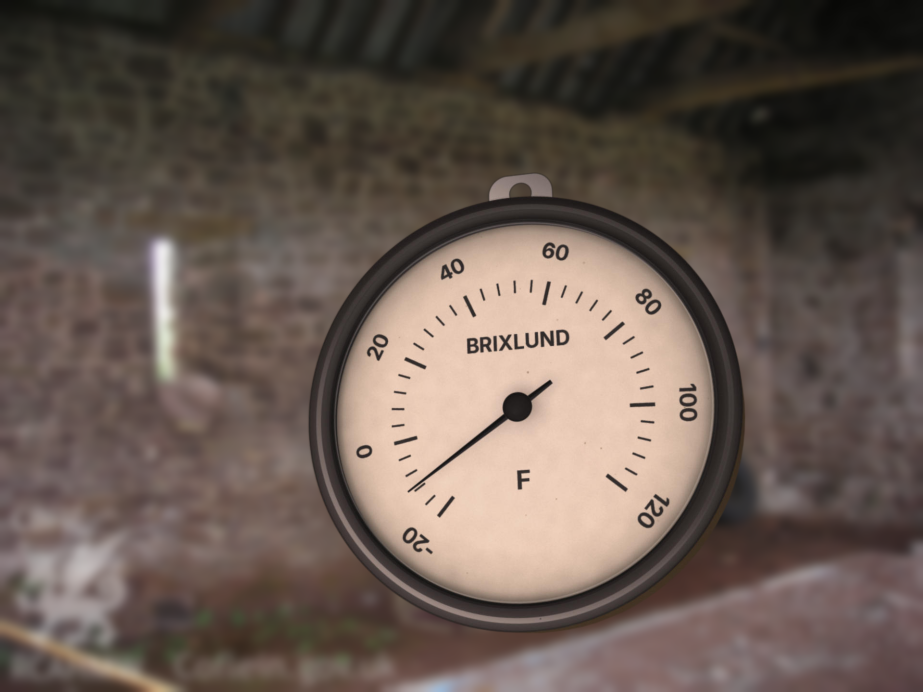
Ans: {"value": -12, "unit": "°F"}
